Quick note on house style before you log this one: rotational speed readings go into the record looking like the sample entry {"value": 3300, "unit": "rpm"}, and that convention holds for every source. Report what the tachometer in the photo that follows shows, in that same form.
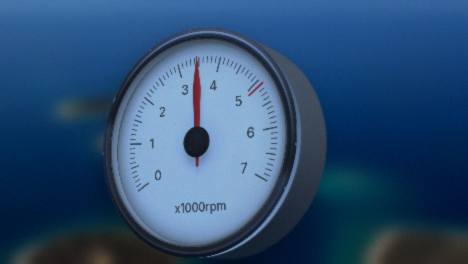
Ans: {"value": 3500, "unit": "rpm"}
